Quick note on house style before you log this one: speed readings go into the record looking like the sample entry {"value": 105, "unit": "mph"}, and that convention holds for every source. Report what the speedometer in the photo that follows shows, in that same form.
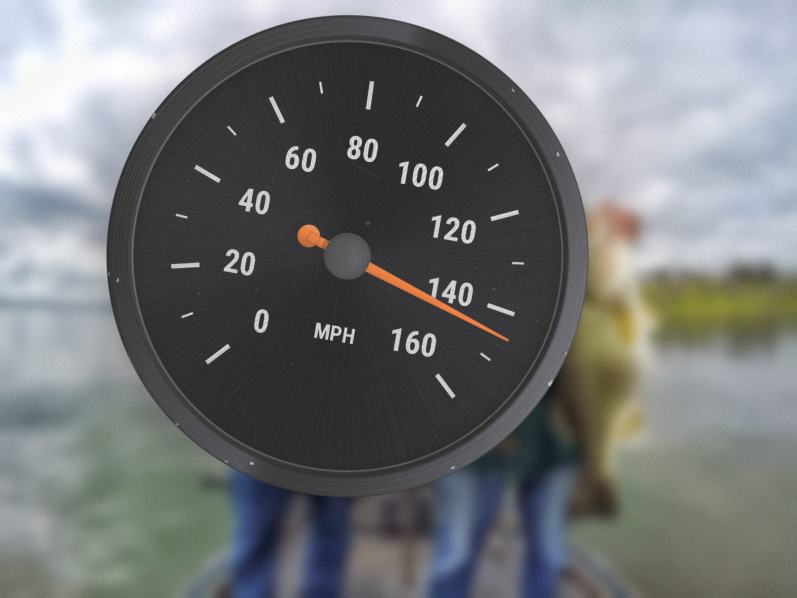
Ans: {"value": 145, "unit": "mph"}
